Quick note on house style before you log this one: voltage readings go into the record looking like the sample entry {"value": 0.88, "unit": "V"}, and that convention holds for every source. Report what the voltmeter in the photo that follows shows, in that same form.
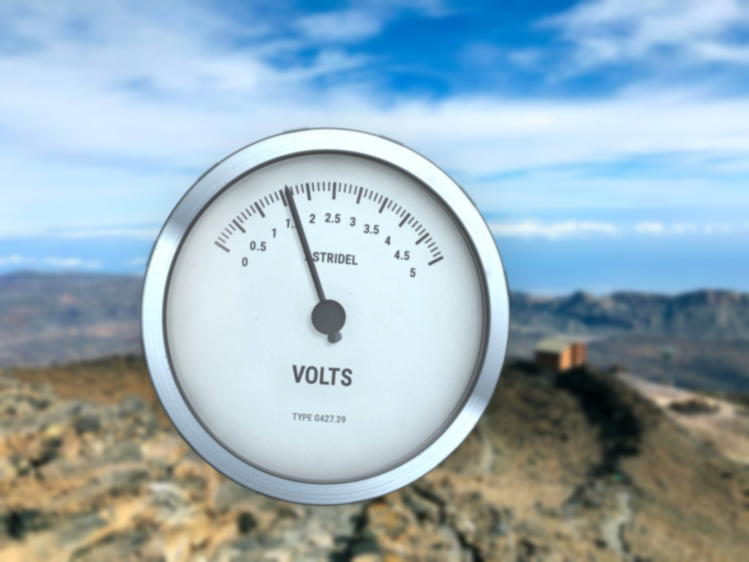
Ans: {"value": 1.6, "unit": "V"}
